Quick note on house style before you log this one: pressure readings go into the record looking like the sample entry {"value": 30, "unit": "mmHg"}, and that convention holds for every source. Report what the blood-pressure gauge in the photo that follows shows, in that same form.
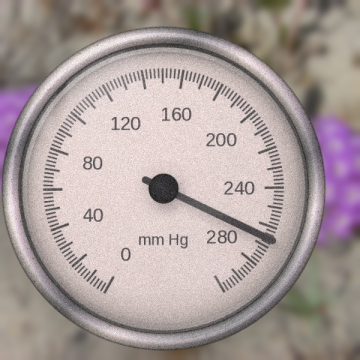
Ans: {"value": 266, "unit": "mmHg"}
